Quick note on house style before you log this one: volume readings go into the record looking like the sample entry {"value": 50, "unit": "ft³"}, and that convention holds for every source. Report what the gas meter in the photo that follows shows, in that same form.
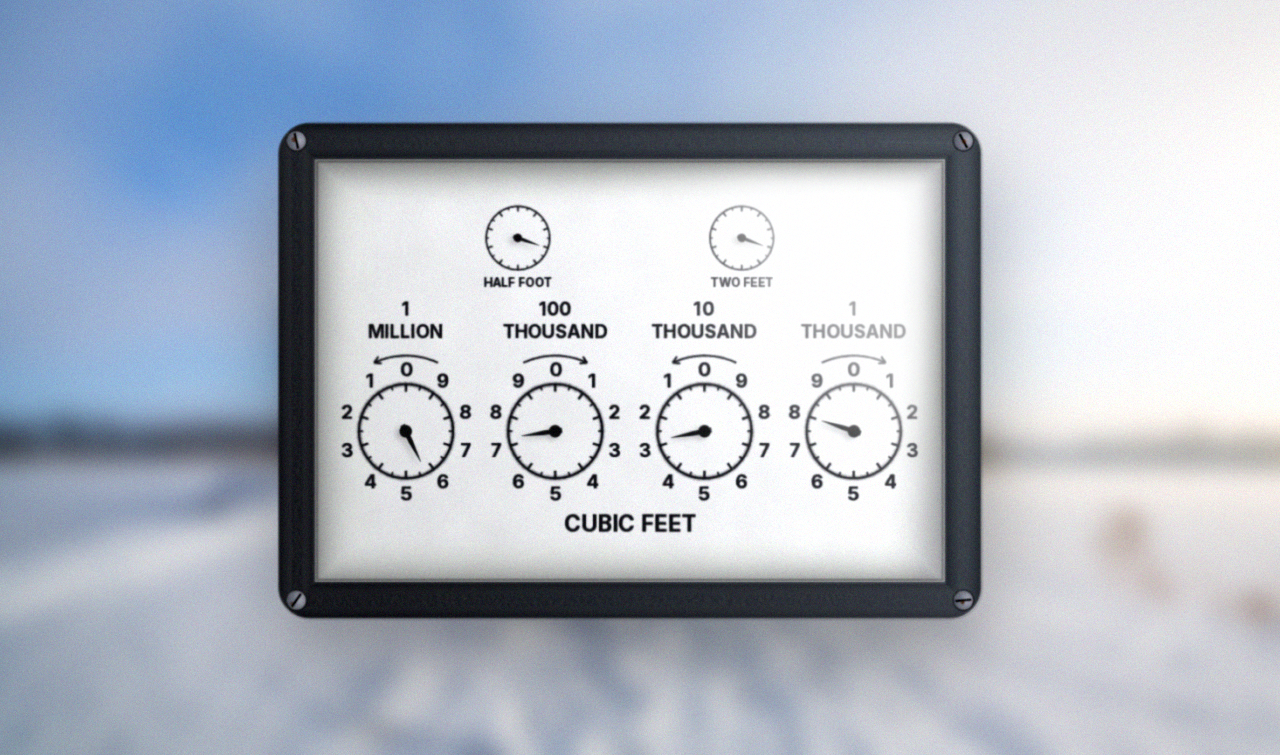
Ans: {"value": 572800, "unit": "ft³"}
